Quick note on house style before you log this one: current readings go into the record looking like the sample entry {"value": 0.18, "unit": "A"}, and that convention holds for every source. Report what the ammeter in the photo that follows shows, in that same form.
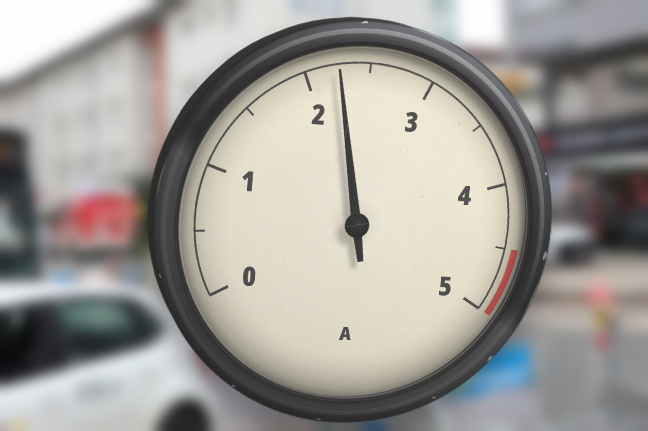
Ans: {"value": 2.25, "unit": "A"}
